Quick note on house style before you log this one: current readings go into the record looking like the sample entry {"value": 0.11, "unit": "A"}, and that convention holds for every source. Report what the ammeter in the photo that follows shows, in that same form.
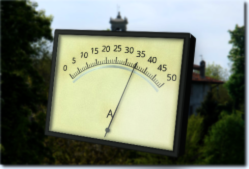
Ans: {"value": 35, "unit": "A"}
